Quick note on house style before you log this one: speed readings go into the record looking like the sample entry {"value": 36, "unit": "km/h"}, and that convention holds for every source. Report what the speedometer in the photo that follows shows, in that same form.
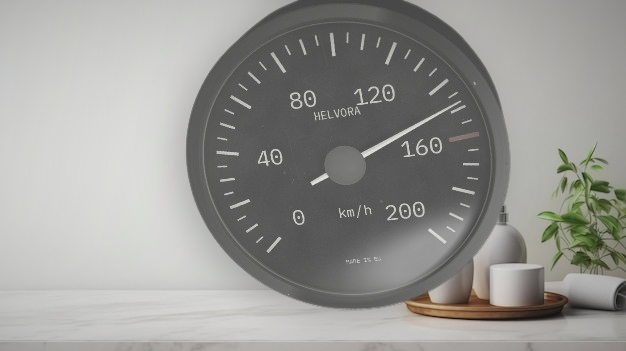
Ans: {"value": 147.5, "unit": "km/h"}
